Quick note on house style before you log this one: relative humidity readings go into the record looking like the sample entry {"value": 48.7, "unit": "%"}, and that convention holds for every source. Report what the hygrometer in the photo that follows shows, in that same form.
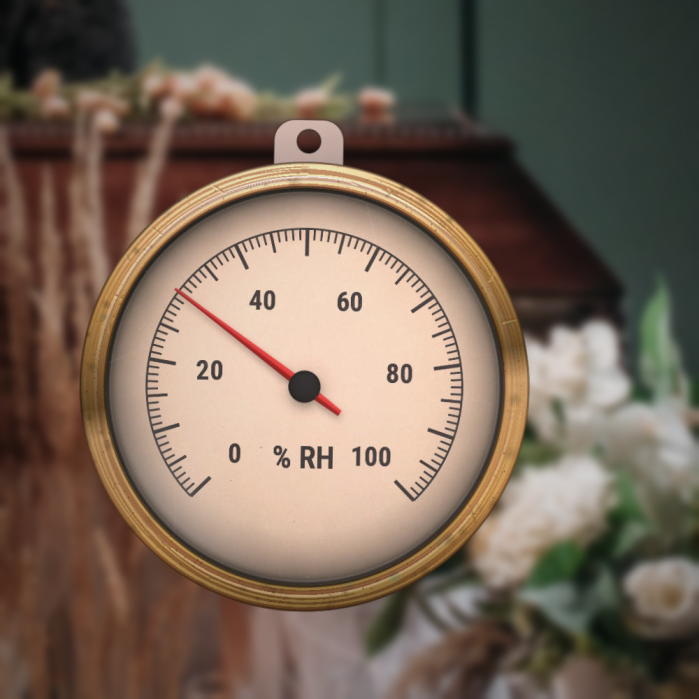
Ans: {"value": 30, "unit": "%"}
